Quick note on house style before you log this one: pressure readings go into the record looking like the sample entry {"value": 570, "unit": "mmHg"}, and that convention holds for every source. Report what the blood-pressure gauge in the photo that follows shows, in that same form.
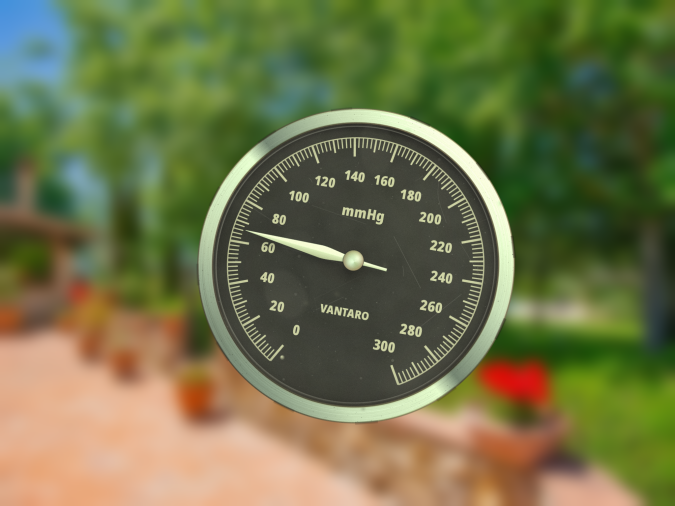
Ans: {"value": 66, "unit": "mmHg"}
